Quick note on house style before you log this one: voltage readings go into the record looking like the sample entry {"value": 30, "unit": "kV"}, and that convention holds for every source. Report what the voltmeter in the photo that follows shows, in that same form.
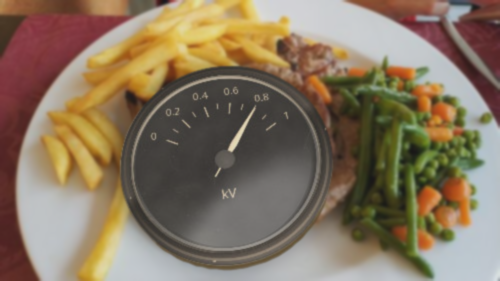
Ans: {"value": 0.8, "unit": "kV"}
